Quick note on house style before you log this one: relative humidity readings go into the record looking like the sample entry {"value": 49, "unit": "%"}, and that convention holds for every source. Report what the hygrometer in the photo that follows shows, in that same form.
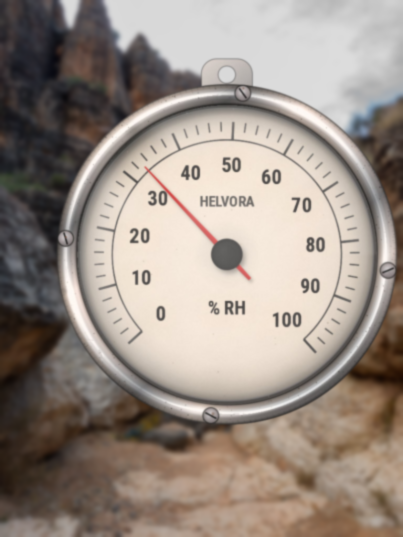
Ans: {"value": 33, "unit": "%"}
